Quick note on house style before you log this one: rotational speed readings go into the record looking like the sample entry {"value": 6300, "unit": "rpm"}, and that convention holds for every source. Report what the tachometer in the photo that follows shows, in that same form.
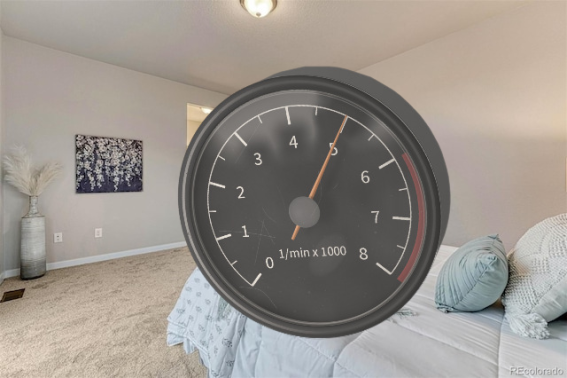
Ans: {"value": 5000, "unit": "rpm"}
